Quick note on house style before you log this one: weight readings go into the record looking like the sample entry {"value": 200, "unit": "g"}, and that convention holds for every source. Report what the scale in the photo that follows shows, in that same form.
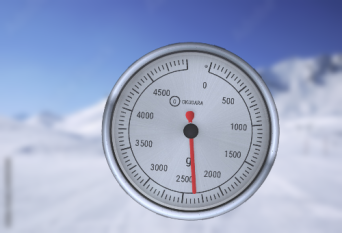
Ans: {"value": 2350, "unit": "g"}
